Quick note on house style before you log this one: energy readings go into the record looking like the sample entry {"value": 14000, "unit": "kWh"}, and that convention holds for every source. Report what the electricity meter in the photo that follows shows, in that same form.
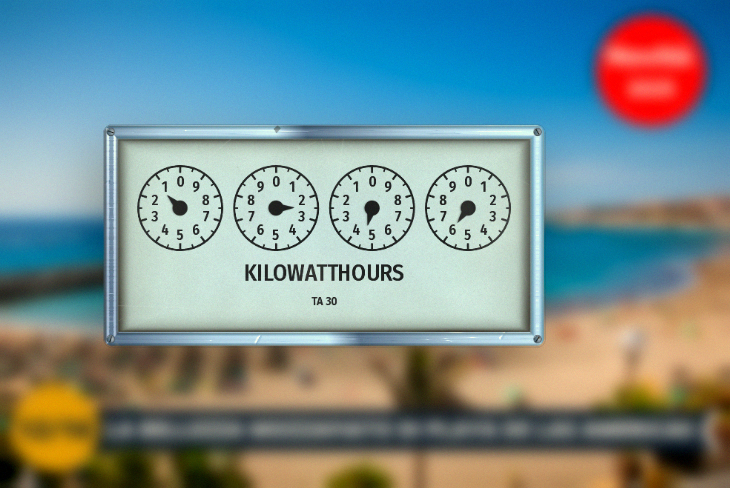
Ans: {"value": 1246, "unit": "kWh"}
